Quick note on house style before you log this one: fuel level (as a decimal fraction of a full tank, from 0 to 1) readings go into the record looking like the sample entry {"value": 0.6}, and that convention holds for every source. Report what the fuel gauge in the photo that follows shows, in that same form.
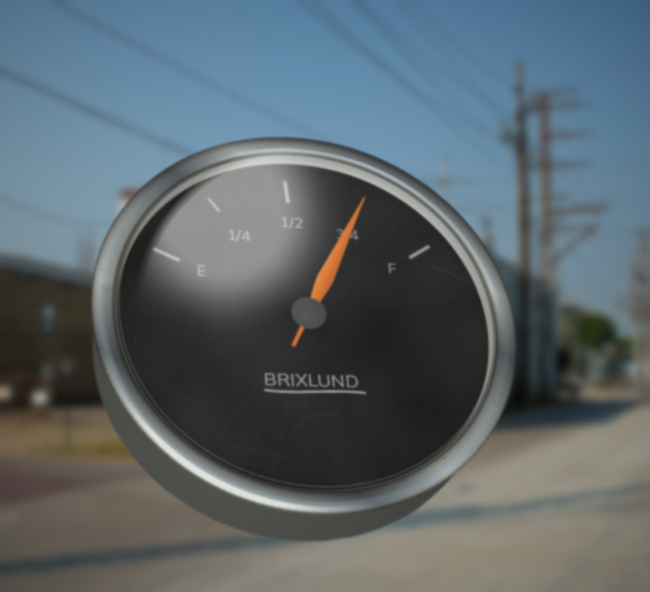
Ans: {"value": 0.75}
